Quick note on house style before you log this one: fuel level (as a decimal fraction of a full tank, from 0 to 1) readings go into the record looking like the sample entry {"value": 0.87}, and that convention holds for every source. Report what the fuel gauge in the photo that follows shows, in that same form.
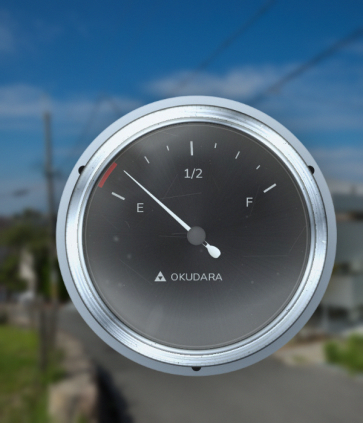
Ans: {"value": 0.125}
